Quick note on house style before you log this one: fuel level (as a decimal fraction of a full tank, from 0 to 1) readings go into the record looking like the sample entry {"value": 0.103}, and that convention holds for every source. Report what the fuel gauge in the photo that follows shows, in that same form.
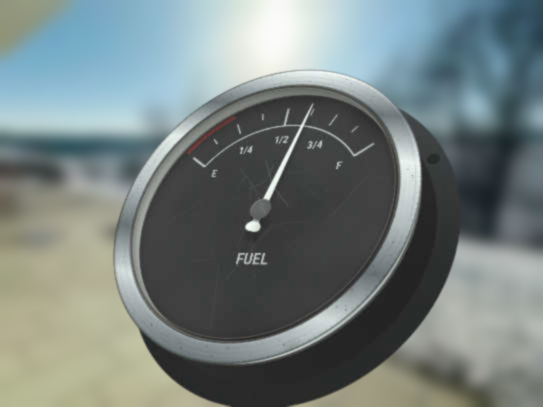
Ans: {"value": 0.625}
